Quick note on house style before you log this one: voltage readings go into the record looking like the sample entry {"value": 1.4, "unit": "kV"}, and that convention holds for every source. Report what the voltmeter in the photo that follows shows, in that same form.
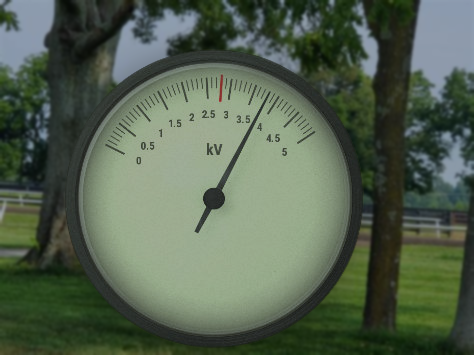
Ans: {"value": 3.8, "unit": "kV"}
